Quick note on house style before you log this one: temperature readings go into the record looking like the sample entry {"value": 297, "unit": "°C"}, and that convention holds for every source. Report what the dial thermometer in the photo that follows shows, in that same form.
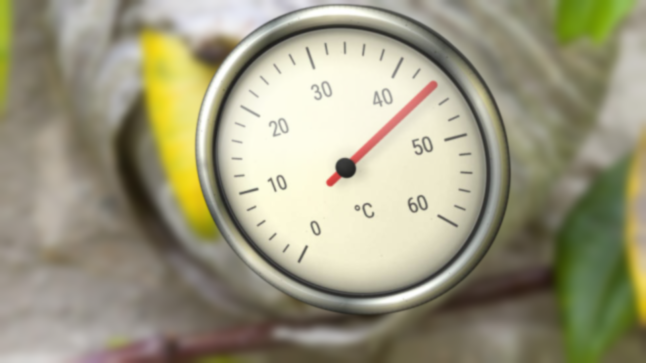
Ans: {"value": 44, "unit": "°C"}
